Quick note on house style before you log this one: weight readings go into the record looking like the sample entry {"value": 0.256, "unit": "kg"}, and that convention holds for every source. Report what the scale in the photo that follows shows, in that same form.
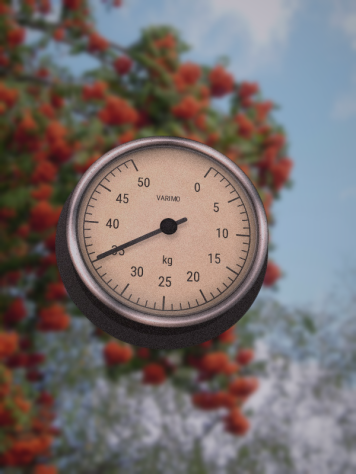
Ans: {"value": 35, "unit": "kg"}
